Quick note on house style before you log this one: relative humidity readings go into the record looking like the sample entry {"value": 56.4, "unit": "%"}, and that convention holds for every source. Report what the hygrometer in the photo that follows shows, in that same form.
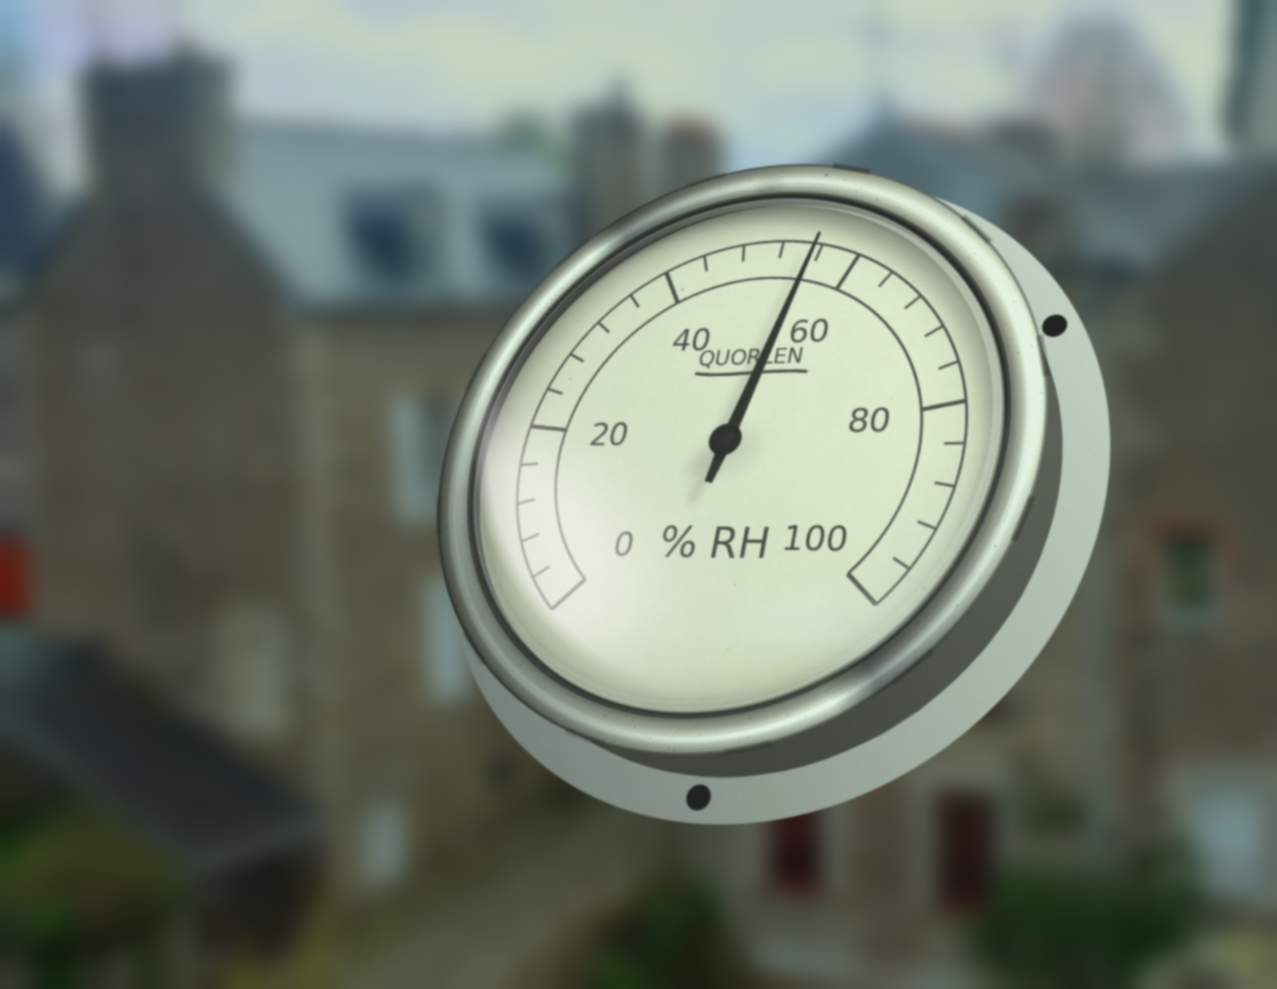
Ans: {"value": 56, "unit": "%"}
